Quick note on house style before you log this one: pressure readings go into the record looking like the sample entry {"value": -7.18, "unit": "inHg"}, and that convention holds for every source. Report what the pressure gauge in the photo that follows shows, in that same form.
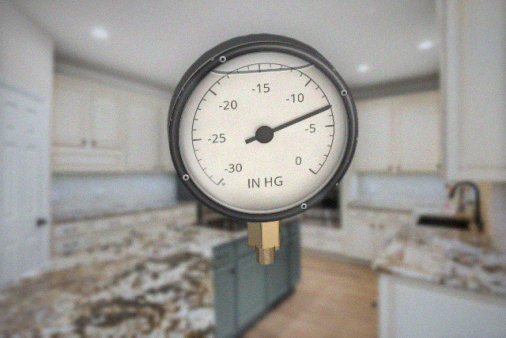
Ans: {"value": -7, "unit": "inHg"}
